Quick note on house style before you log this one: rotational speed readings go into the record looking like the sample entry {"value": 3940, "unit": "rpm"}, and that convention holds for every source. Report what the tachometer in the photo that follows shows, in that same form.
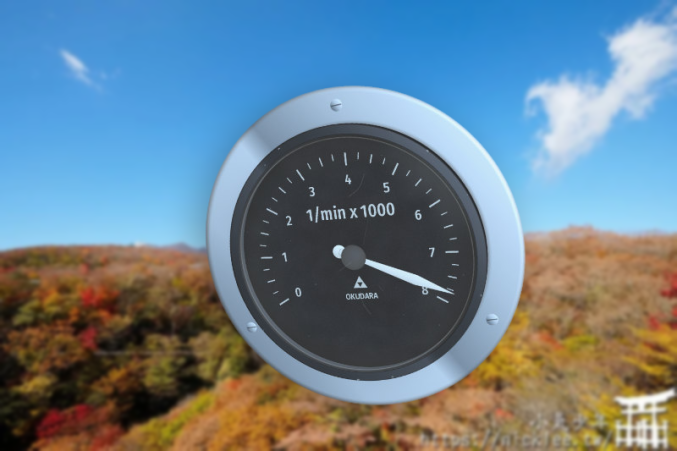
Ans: {"value": 7750, "unit": "rpm"}
